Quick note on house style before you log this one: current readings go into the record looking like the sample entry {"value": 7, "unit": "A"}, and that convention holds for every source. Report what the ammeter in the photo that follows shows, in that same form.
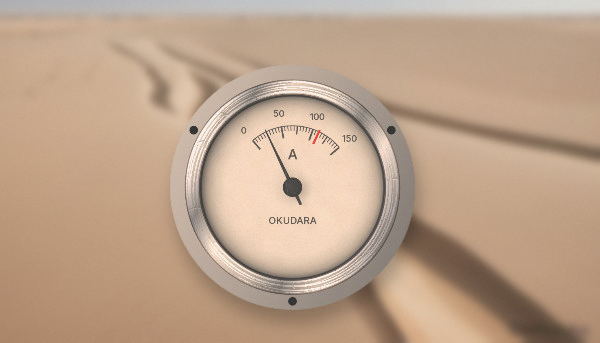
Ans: {"value": 25, "unit": "A"}
